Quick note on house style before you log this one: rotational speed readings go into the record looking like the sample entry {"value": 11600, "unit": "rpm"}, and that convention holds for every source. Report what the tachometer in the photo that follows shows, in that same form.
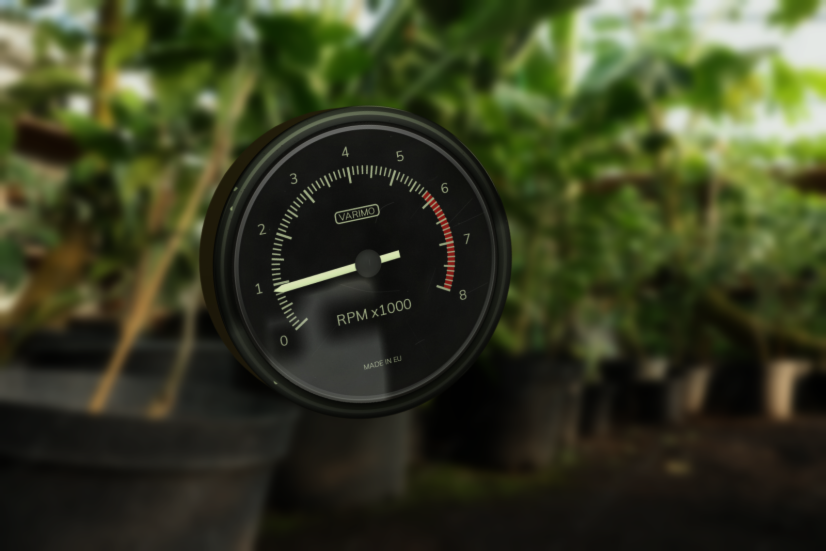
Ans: {"value": 900, "unit": "rpm"}
